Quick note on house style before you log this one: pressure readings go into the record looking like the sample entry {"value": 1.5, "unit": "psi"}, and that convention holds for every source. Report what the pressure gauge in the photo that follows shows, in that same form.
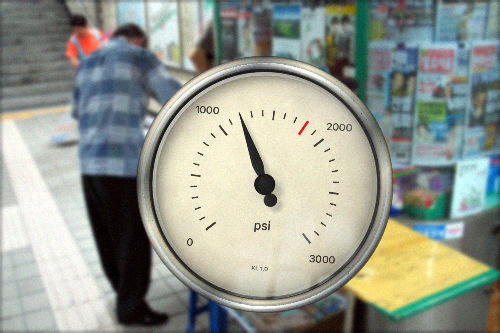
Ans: {"value": 1200, "unit": "psi"}
